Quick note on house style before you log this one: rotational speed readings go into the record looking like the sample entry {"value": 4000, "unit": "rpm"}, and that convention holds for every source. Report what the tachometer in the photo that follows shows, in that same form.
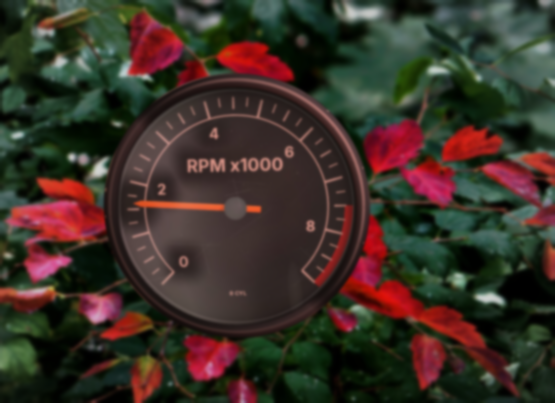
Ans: {"value": 1625, "unit": "rpm"}
